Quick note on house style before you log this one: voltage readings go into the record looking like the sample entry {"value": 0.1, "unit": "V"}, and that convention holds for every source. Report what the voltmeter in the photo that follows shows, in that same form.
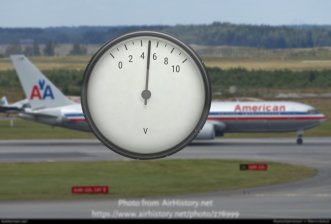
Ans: {"value": 5, "unit": "V"}
